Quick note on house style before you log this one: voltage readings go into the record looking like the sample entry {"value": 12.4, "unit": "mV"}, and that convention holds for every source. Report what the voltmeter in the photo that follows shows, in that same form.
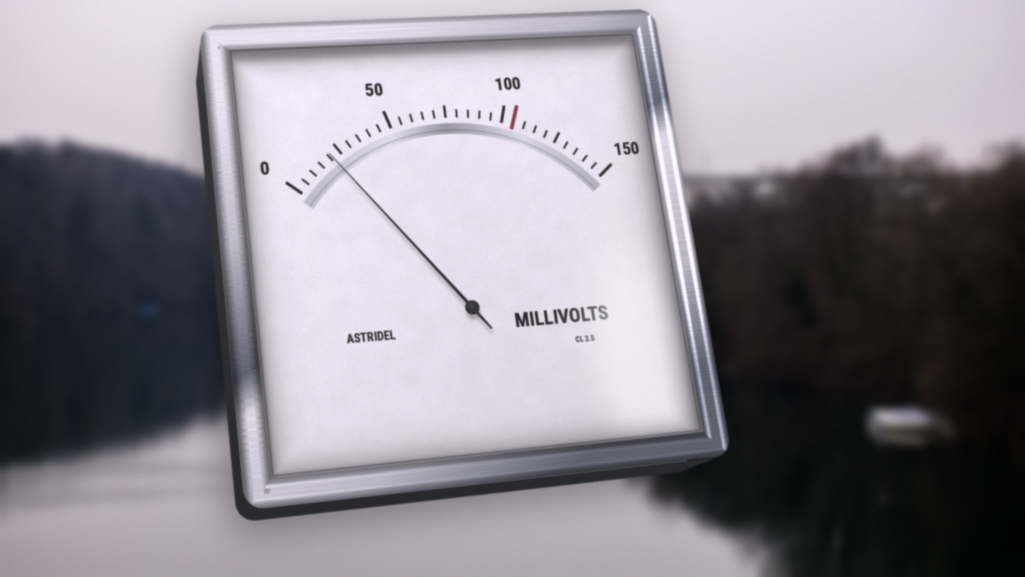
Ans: {"value": 20, "unit": "mV"}
